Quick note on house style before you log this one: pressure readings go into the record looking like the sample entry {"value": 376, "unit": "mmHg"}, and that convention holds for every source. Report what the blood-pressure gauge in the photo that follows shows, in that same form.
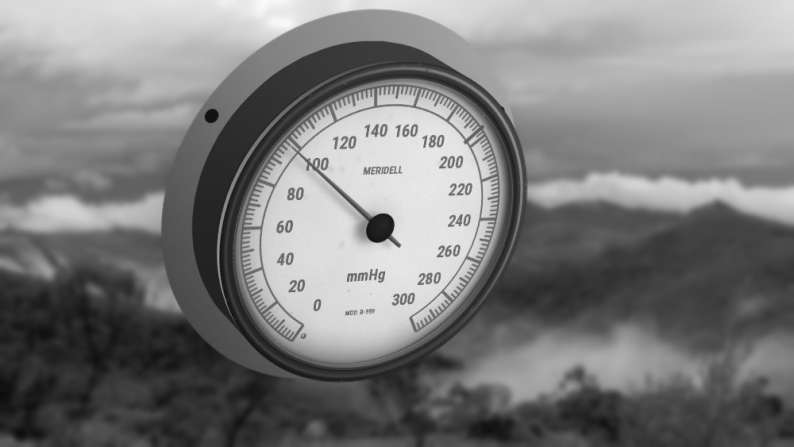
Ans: {"value": 98, "unit": "mmHg"}
